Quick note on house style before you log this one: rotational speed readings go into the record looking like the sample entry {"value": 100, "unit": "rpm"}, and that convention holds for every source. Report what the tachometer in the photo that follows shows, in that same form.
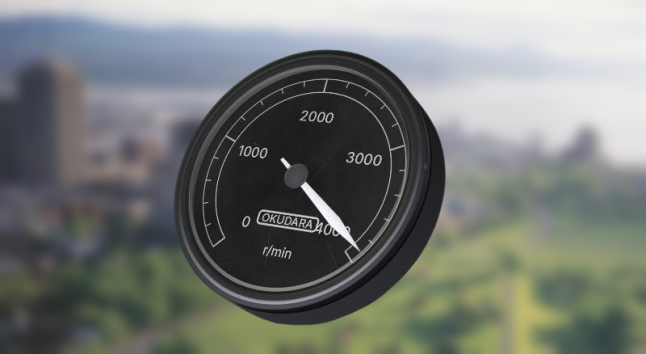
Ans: {"value": 3900, "unit": "rpm"}
